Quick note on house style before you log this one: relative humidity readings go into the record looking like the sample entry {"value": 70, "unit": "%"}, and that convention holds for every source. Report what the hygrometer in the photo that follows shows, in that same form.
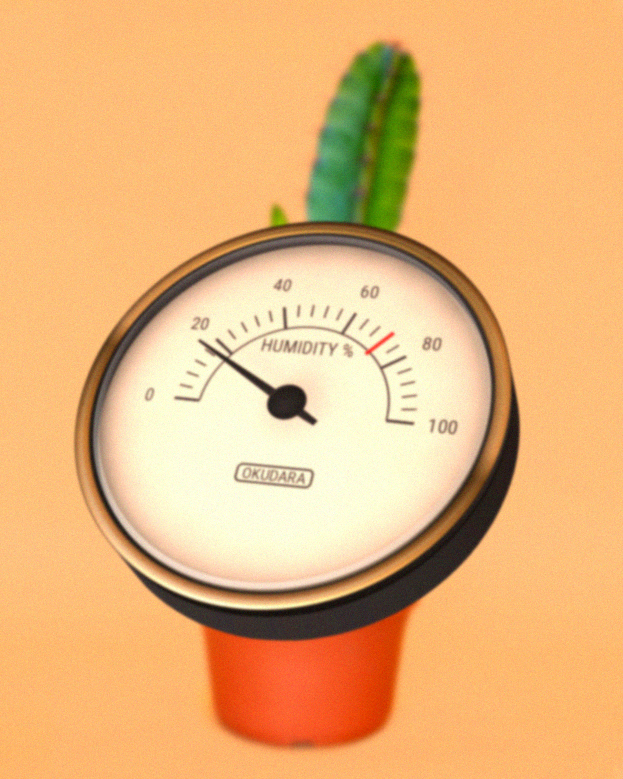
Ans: {"value": 16, "unit": "%"}
